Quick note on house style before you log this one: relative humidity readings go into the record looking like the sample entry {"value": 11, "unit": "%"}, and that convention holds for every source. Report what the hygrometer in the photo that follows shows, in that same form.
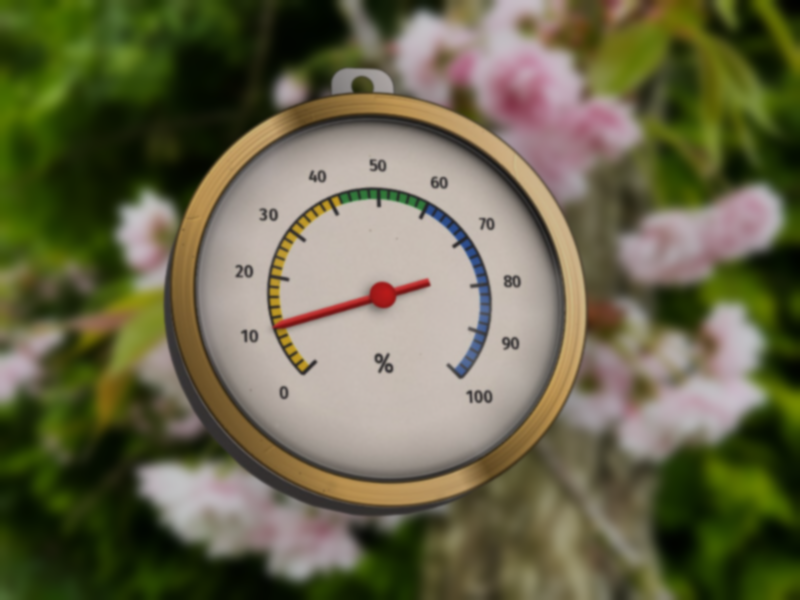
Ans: {"value": 10, "unit": "%"}
